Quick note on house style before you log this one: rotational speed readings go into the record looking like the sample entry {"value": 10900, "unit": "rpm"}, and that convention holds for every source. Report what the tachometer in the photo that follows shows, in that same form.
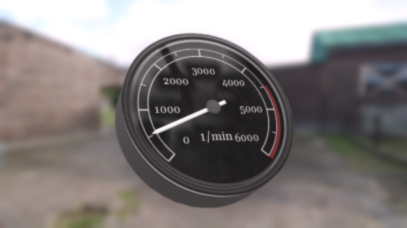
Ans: {"value": 500, "unit": "rpm"}
